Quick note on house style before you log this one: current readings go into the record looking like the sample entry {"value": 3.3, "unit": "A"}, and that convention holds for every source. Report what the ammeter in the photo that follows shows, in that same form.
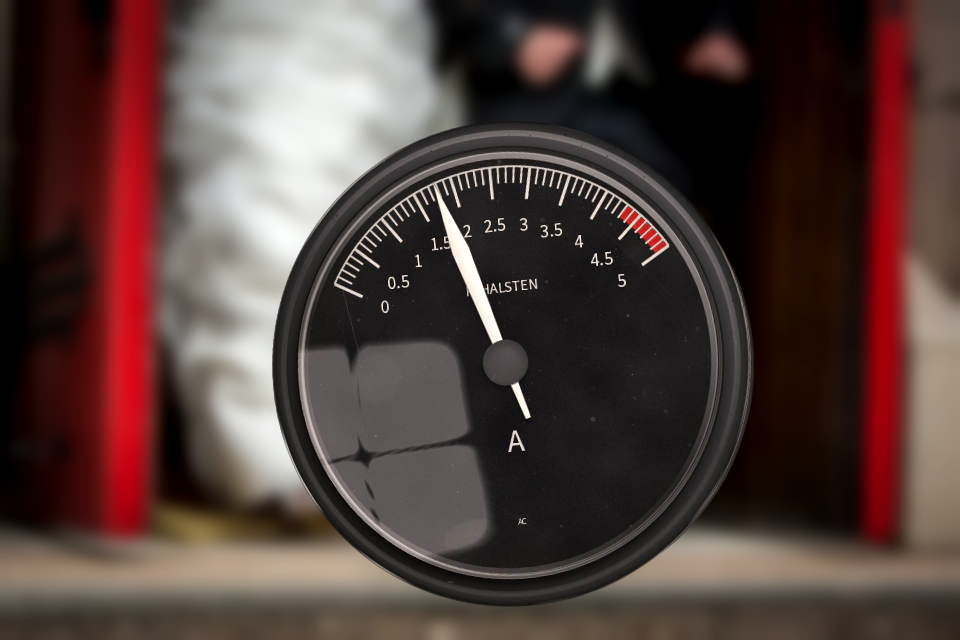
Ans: {"value": 1.8, "unit": "A"}
